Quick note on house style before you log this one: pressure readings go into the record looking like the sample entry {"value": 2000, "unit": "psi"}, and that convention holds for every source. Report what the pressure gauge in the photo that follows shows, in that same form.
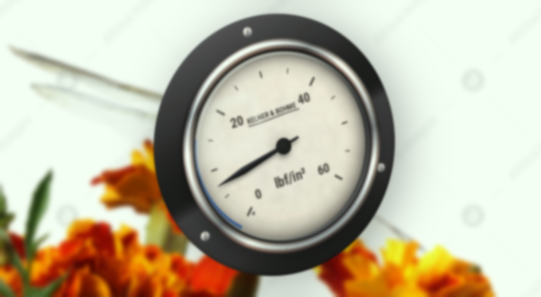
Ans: {"value": 7.5, "unit": "psi"}
